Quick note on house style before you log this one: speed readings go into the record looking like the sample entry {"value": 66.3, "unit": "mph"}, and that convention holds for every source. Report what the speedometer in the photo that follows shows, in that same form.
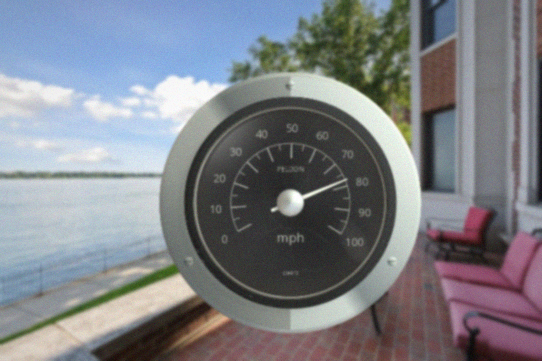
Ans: {"value": 77.5, "unit": "mph"}
